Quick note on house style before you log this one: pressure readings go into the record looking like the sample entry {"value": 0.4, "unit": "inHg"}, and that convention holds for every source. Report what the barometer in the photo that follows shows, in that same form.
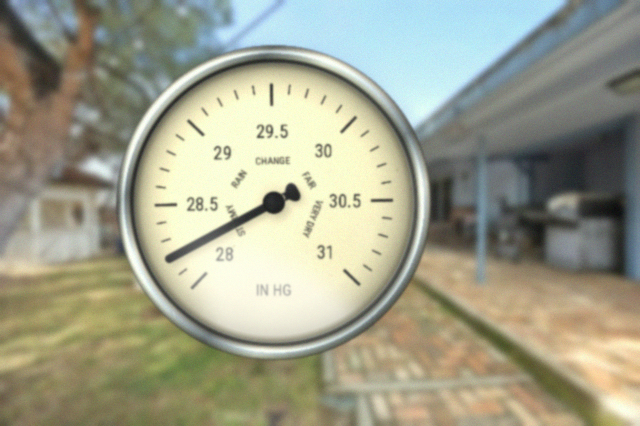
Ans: {"value": 28.2, "unit": "inHg"}
